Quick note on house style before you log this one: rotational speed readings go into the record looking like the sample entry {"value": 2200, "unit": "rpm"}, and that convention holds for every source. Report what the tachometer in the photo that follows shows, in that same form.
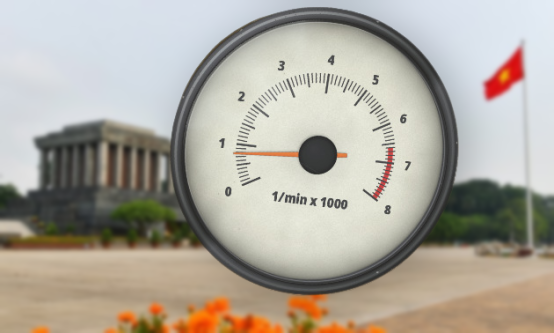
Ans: {"value": 800, "unit": "rpm"}
